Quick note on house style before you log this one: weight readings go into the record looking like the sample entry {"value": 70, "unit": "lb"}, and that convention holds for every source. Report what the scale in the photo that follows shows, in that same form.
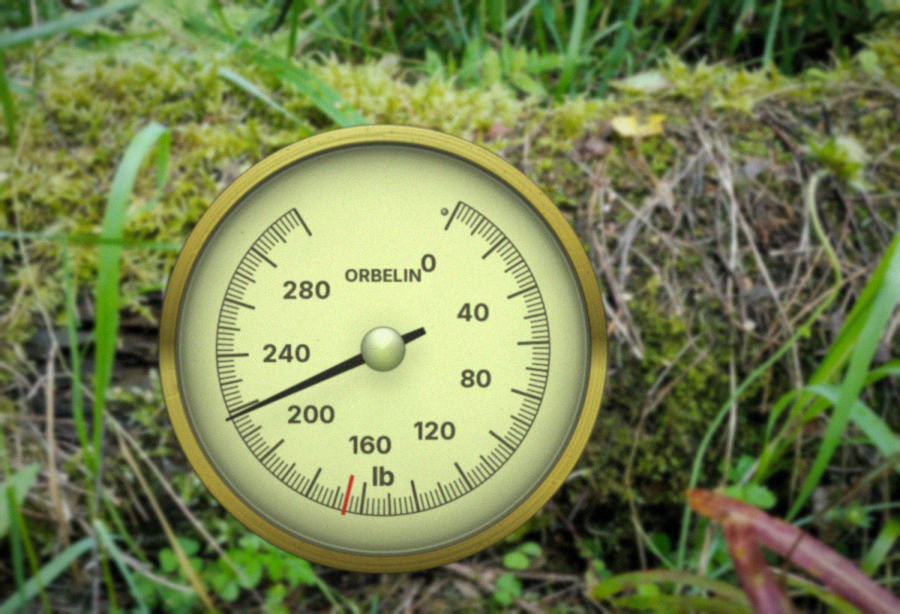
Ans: {"value": 218, "unit": "lb"}
